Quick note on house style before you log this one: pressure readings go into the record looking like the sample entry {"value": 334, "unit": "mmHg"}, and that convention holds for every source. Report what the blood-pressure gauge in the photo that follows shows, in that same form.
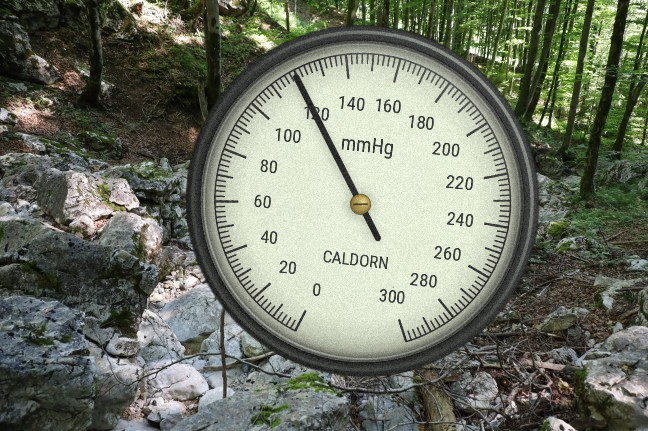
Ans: {"value": 120, "unit": "mmHg"}
